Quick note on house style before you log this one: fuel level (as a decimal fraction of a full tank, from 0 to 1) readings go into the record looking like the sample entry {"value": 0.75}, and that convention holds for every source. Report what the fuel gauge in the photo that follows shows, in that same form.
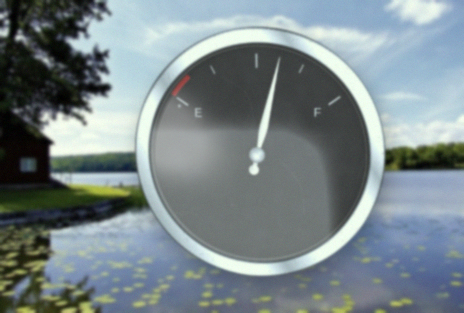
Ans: {"value": 0.625}
